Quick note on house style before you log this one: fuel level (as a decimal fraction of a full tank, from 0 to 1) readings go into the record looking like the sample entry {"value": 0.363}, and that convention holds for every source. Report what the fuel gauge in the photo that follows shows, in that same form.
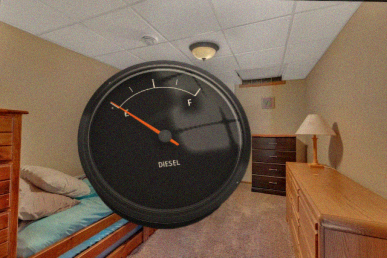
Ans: {"value": 0}
